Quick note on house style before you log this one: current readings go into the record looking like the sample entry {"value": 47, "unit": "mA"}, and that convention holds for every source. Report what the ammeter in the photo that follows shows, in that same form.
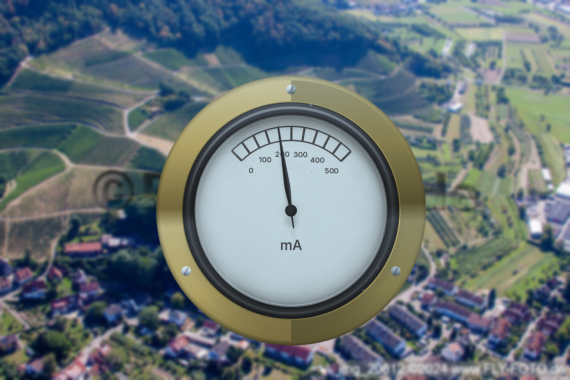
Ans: {"value": 200, "unit": "mA"}
